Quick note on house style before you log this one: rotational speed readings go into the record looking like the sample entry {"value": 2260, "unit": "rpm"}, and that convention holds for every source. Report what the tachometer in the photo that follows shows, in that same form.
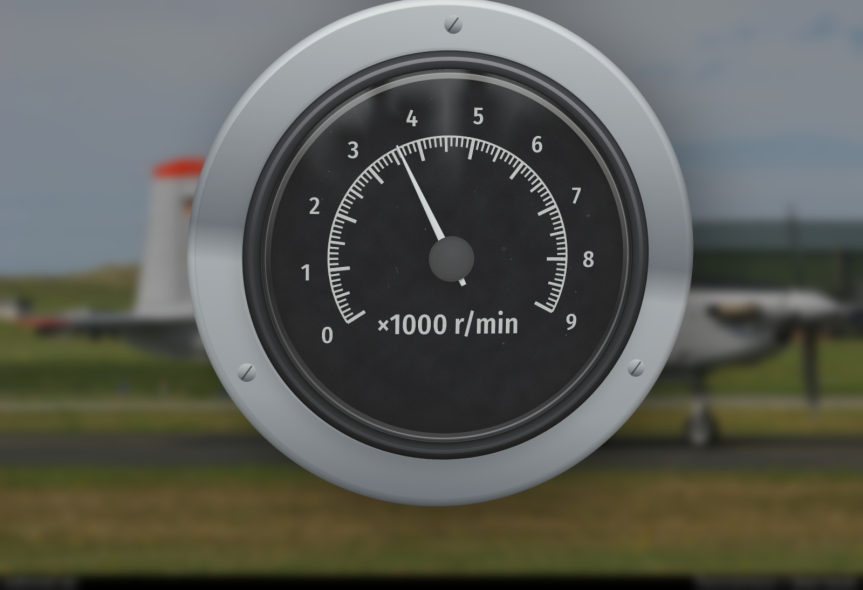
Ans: {"value": 3600, "unit": "rpm"}
